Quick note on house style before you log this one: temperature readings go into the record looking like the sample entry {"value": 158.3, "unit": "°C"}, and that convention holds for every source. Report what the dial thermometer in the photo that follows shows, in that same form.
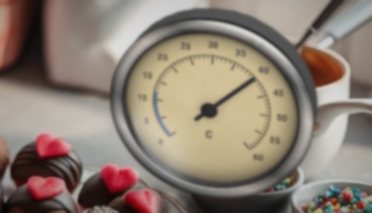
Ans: {"value": 40, "unit": "°C"}
